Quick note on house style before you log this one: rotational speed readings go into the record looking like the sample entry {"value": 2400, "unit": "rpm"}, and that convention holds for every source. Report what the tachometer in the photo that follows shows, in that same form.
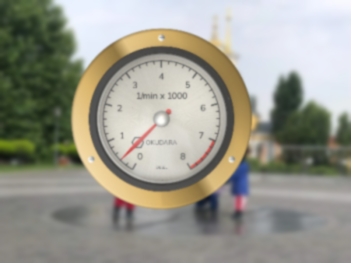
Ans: {"value": 400, "unit": "rpm"}
